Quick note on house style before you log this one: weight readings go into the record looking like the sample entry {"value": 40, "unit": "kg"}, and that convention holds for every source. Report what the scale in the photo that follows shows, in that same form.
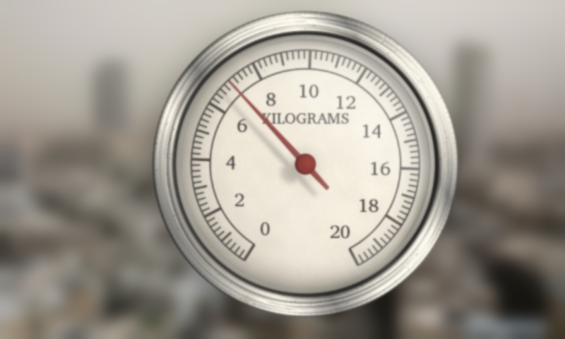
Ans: {"value": 7, "unit": "kg"}
